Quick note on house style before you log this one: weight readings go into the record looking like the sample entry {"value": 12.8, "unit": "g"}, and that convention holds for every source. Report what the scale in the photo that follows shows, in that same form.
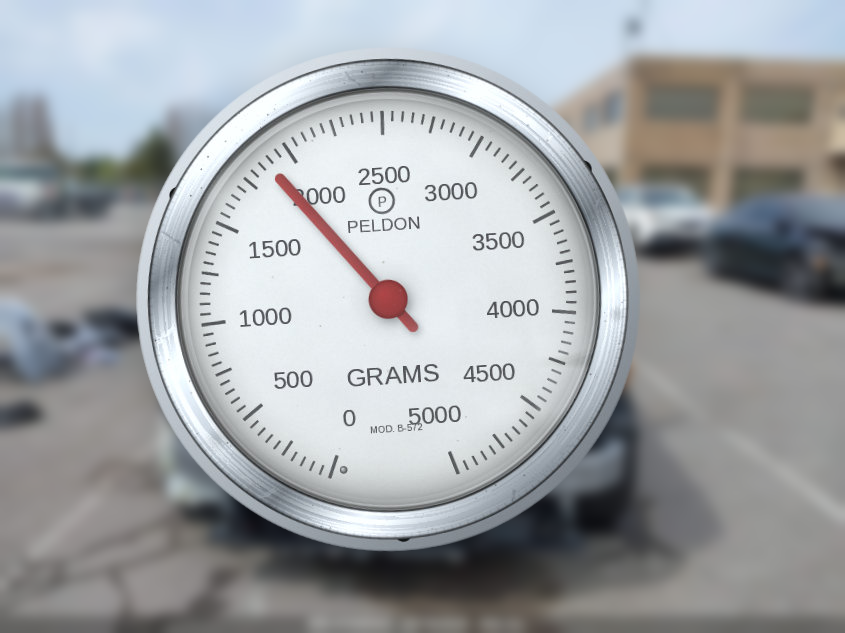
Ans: {"value": 1875, "unit": "g"}
